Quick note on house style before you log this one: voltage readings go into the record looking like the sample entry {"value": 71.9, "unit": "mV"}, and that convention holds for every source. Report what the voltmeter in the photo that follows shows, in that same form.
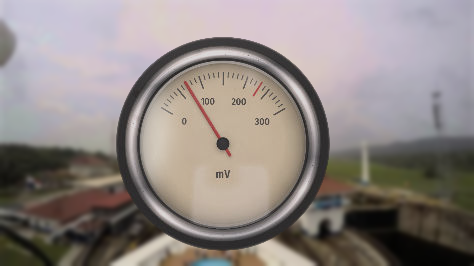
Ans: {"value": 70, "unit": "mV"}
